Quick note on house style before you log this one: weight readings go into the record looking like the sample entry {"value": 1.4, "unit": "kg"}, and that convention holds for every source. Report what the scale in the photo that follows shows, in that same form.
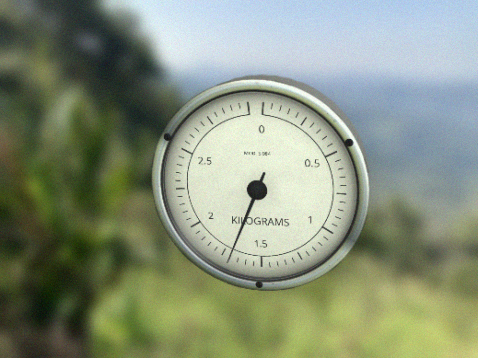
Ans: {"value": 1.7, "unit": "kg"}
